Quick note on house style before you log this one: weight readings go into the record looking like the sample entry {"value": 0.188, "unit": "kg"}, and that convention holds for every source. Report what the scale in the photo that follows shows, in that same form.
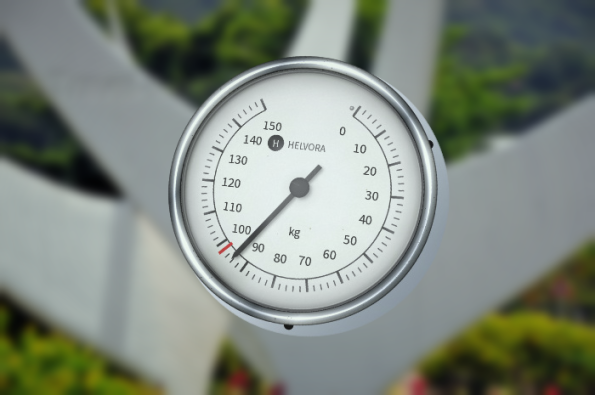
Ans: {"value": 94, "unit": "kg"}
